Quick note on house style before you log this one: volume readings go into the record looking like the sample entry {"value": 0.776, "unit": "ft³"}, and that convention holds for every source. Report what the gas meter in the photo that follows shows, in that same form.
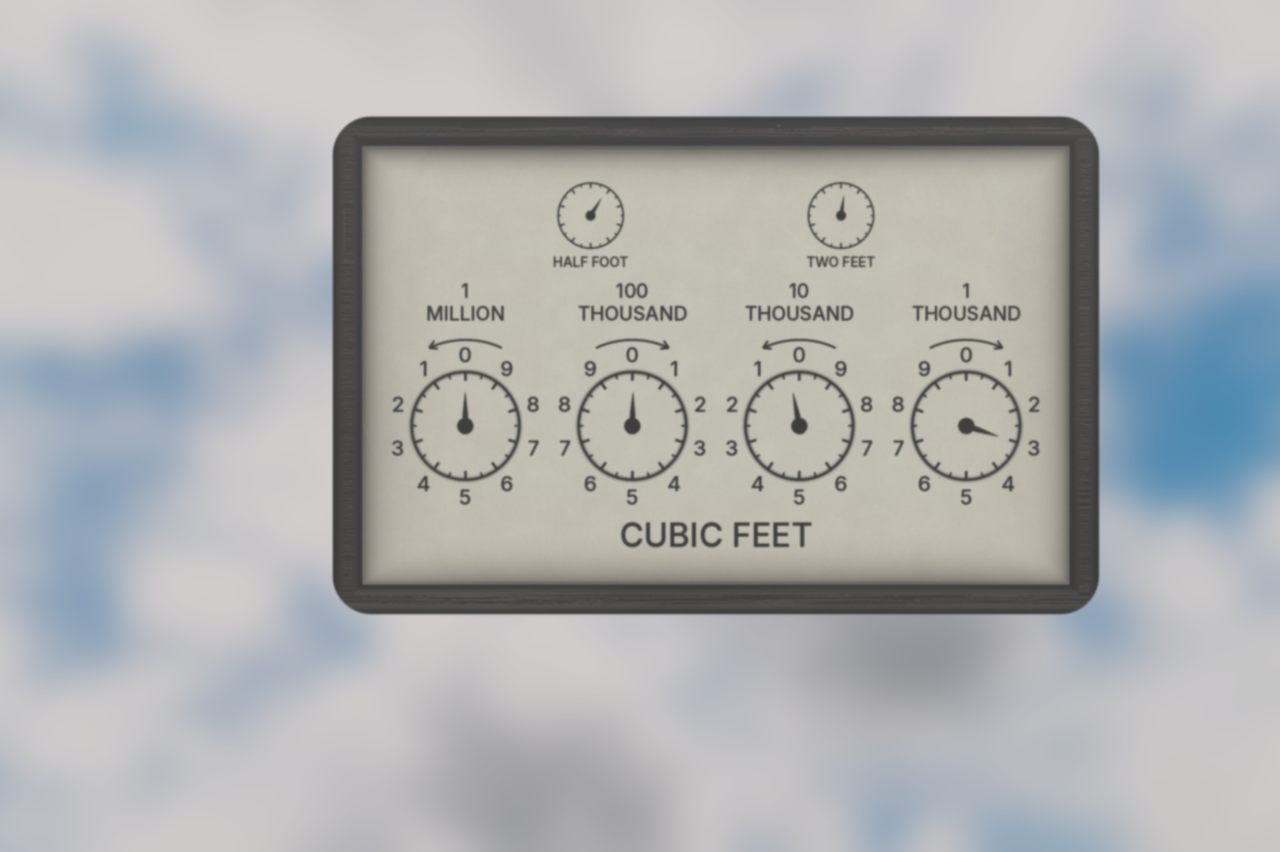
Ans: {"value": 300, "unit": "ft³"}
